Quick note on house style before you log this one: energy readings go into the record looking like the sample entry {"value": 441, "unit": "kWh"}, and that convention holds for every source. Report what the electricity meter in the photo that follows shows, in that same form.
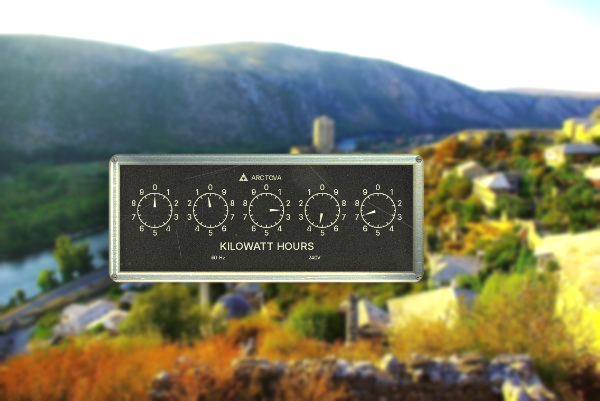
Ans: {"value": 247, "unit": "kWh"}
